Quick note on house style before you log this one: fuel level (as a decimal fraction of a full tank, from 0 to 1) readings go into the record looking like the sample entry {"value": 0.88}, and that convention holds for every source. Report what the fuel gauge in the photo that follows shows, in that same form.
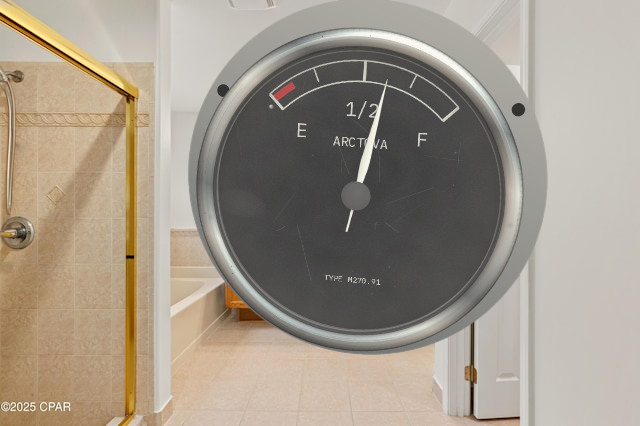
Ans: {"value": 0.625}
